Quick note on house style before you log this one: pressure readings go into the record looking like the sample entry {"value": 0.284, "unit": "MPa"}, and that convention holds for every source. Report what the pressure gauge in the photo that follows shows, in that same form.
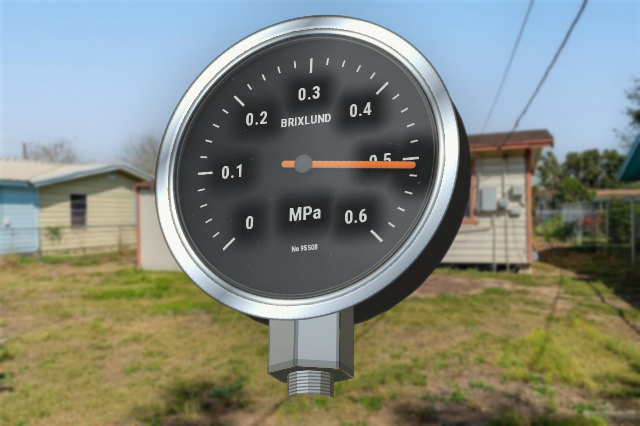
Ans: {"value": 0.51, "unit": "MPa"}
